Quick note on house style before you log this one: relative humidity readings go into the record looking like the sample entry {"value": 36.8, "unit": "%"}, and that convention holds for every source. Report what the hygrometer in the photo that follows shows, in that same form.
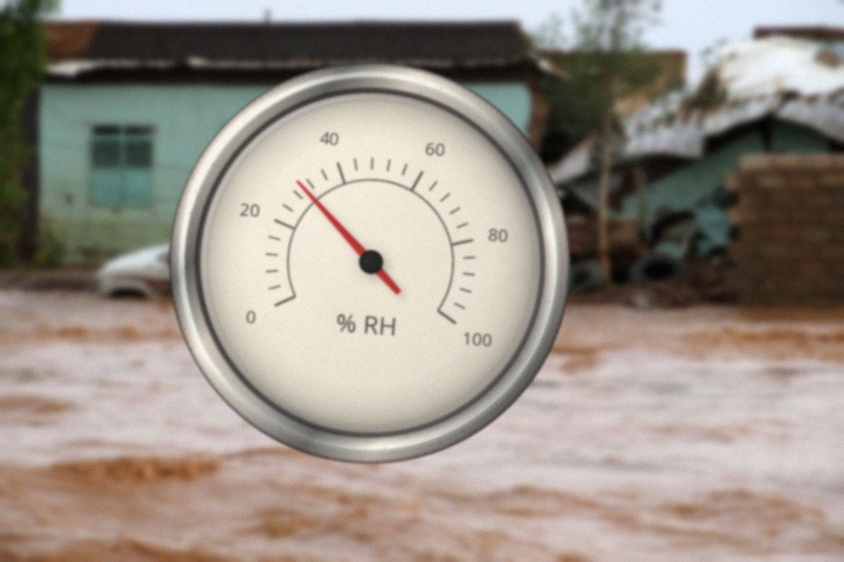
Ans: {"value": 30, "unit": "%"}
